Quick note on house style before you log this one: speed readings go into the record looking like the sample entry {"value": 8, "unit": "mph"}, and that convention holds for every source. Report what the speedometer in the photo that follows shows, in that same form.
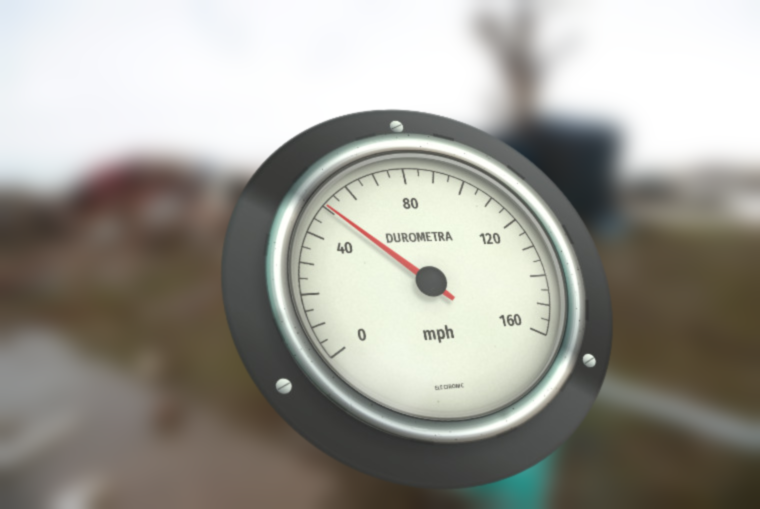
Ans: {"value": 50, "unit": "mph"}
